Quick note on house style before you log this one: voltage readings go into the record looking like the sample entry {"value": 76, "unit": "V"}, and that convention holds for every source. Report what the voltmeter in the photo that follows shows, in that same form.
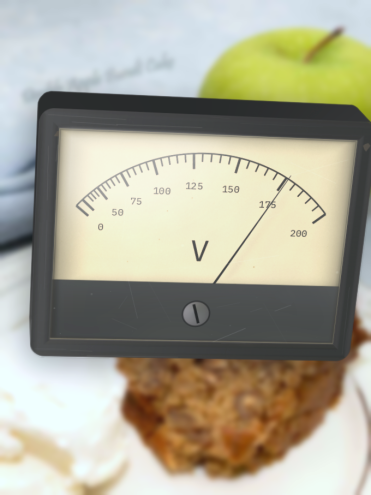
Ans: {"value": 175, "unit": "V"}
